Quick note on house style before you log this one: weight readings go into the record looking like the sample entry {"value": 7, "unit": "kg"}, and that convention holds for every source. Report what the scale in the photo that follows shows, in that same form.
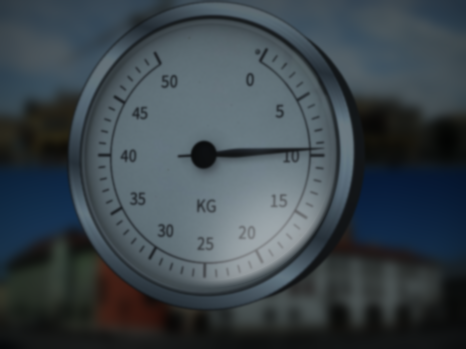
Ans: {"value": 9.5, "unit": "kg"}
